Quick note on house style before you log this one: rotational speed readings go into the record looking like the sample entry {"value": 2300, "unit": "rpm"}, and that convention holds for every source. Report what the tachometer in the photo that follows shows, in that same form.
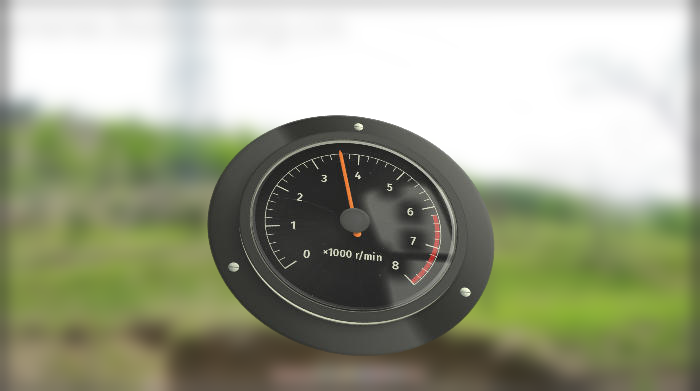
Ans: {"value": 3600, "unit": "rpm"}
